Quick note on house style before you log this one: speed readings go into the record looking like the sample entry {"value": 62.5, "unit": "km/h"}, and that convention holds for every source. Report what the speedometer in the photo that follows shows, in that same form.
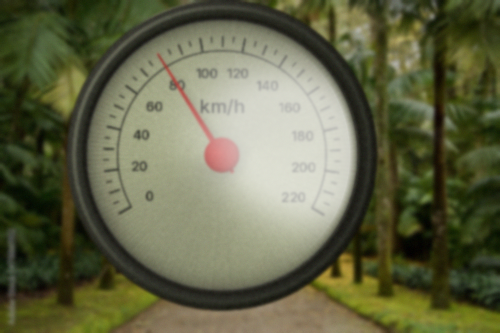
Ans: {"value": 80, "unit": "km/h"}
